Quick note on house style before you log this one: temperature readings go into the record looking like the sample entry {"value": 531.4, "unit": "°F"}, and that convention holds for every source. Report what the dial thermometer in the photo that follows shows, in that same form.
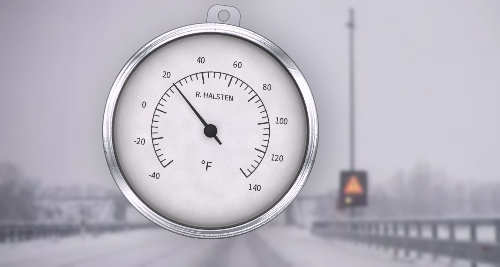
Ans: {"value": 20, "unit": "°F"}
